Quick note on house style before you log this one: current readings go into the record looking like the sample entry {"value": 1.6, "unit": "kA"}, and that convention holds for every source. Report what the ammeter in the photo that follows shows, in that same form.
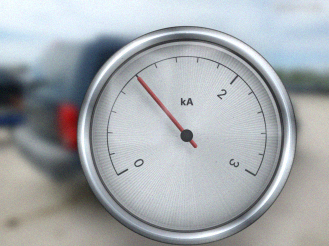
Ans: {"value": 1, "unit": "kA"}
